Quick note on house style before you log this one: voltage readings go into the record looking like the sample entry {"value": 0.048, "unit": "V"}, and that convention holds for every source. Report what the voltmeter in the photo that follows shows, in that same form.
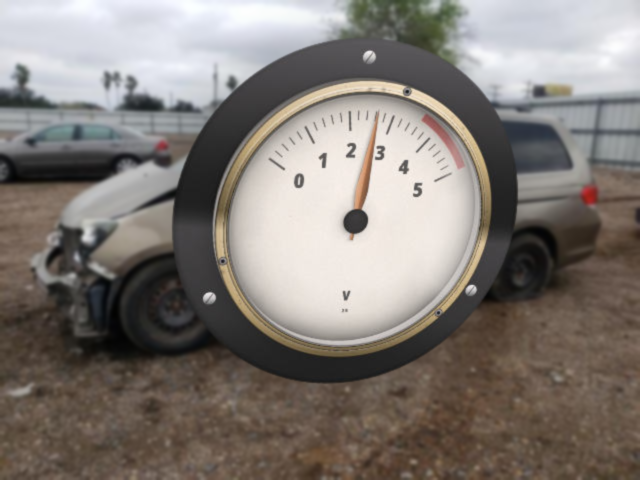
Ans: {"value": 2.6, "unit": "V"}
